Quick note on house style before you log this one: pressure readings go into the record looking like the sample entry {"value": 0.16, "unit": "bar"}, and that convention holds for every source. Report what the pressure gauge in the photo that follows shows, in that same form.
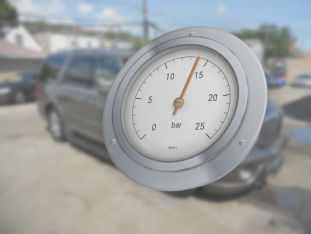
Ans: {"value": 14, "unit": "bar"}
